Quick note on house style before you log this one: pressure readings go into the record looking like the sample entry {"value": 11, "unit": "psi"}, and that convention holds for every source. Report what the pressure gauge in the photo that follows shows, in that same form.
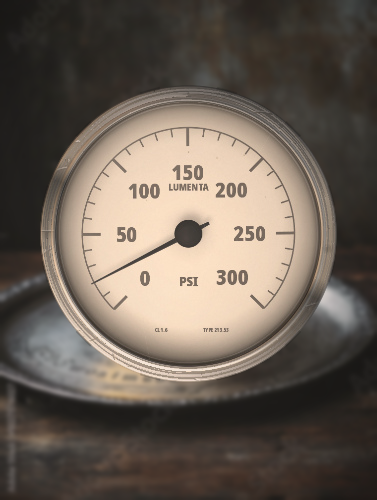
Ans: {"value": 20, "unit": "psi"}
